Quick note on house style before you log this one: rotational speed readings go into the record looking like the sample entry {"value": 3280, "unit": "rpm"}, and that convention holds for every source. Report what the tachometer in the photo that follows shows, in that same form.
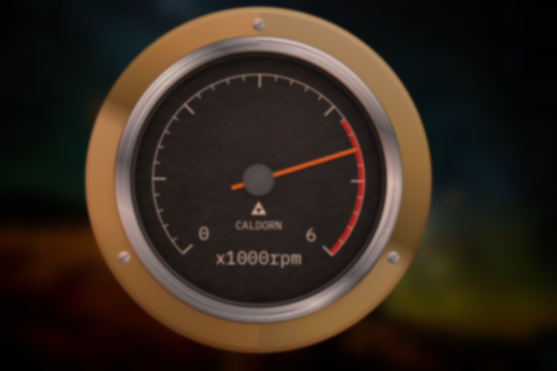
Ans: {"value": 4600, "unit": "rpm"}
